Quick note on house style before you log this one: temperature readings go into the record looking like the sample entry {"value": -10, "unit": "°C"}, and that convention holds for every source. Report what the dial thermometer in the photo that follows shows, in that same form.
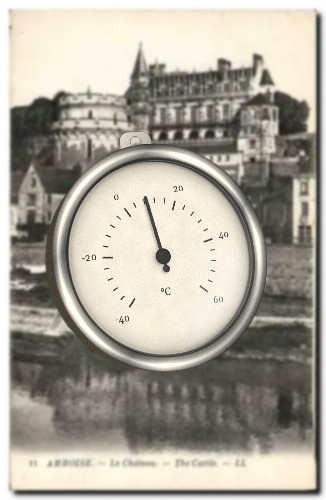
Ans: {"value": 8, "unit": "°C"}
